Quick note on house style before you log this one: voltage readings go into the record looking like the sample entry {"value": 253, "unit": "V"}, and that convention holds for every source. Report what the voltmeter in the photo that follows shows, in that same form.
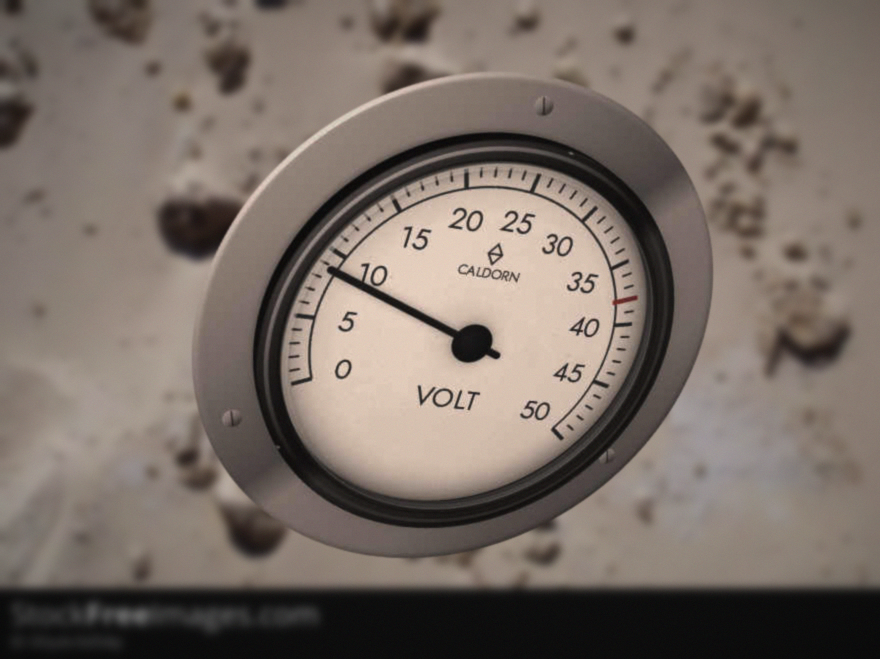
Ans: {"value": 9, "unit": "V"}
